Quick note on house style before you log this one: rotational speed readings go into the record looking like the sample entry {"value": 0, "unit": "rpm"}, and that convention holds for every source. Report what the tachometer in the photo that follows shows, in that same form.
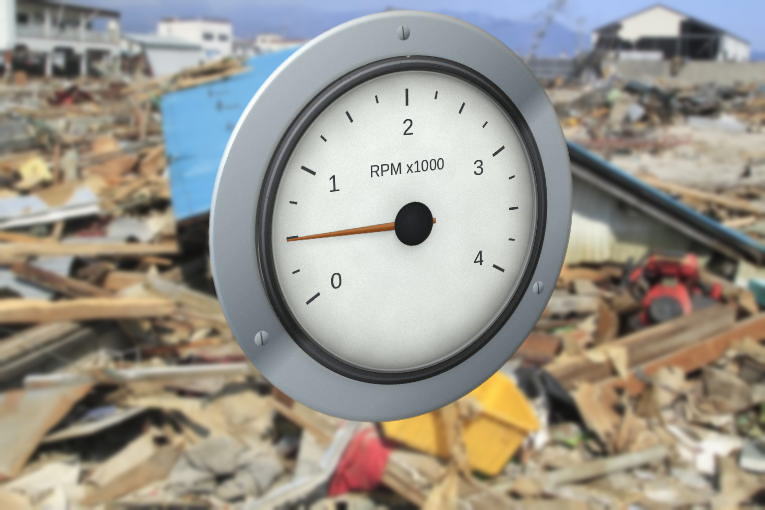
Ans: {"value": 500, "unit": "rpm"}
